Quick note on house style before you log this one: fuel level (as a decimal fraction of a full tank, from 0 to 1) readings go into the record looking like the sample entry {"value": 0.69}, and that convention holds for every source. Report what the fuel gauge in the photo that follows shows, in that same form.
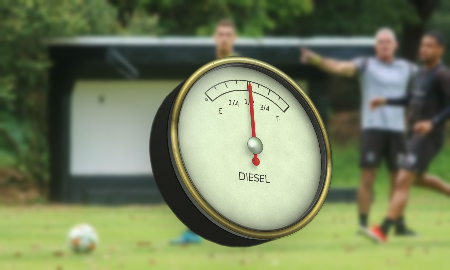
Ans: {"value": 0.5}
